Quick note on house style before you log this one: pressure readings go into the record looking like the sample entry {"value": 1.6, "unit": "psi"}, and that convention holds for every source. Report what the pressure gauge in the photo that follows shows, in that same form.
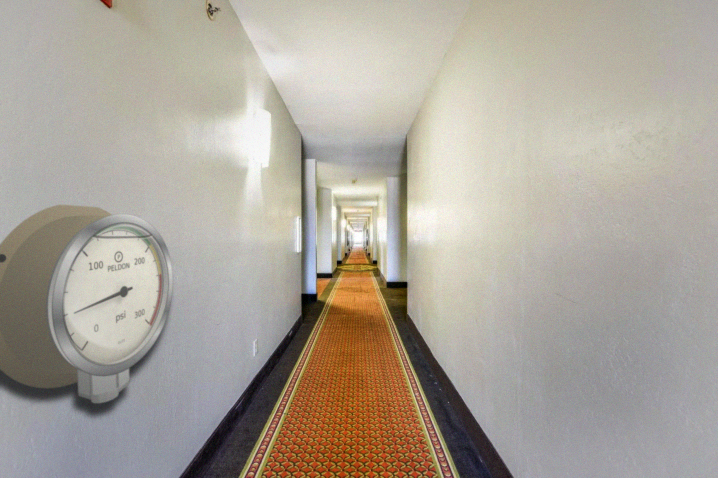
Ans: {"value": 40, "unit": "psi"}
